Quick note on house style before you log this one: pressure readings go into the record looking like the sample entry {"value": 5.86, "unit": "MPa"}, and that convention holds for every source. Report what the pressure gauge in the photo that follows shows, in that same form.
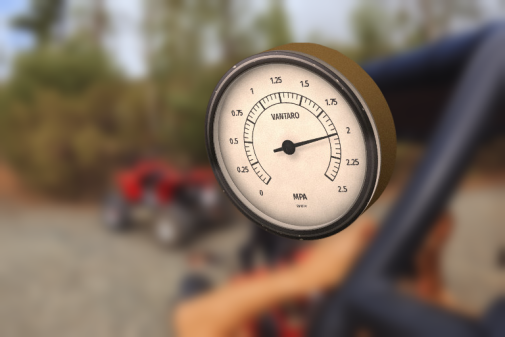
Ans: {"value": 2, "unit": "MPa"}
